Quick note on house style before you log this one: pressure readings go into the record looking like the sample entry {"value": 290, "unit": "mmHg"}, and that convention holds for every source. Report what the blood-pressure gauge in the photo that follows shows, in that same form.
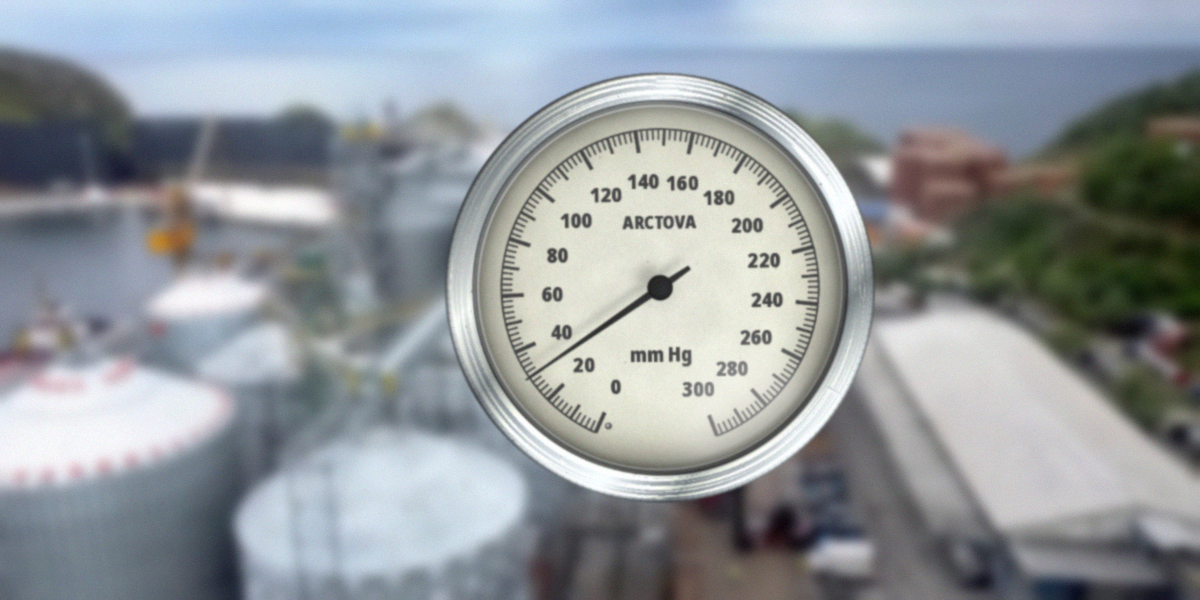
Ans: {"value": 30, "unit": "mmHg"}
